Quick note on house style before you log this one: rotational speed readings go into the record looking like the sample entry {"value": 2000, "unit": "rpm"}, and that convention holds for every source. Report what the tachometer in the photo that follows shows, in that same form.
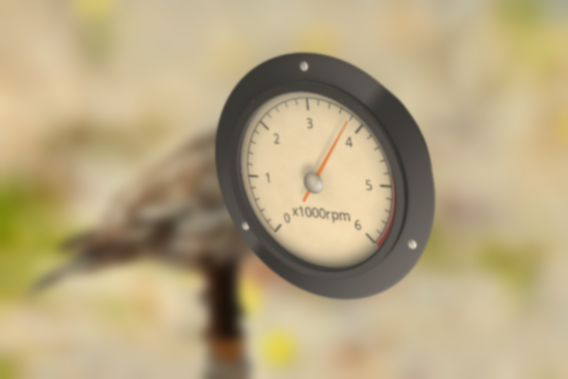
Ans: {"value": 3800, "unit": "rpm"}
